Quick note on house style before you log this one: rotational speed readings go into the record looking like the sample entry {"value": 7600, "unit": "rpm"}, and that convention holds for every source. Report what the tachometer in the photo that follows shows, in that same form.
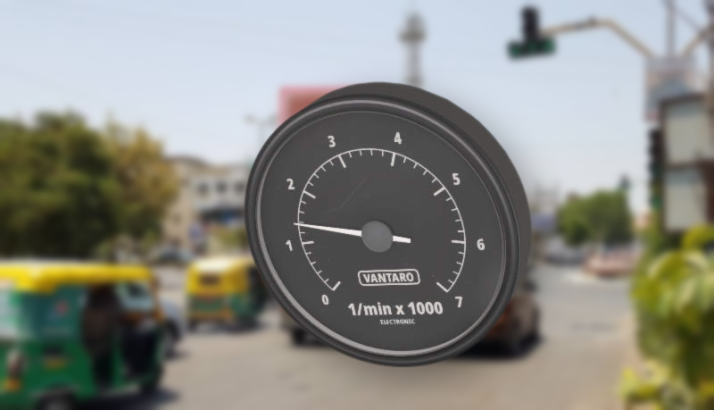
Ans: {"value": 1400, "unit": "rpm"}
